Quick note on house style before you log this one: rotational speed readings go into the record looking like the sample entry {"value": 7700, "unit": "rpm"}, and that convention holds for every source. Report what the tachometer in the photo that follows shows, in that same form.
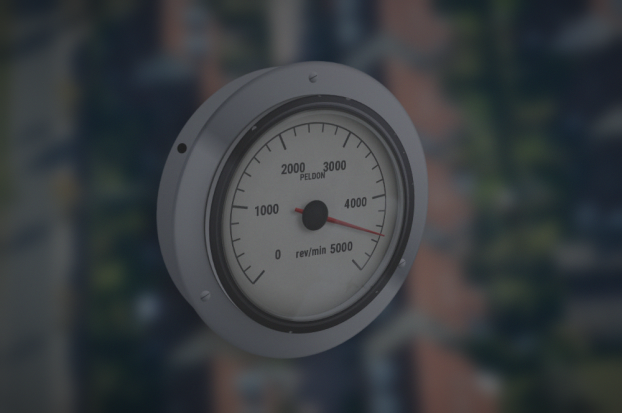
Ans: {"value": 4500, "unit": "rpm"}
